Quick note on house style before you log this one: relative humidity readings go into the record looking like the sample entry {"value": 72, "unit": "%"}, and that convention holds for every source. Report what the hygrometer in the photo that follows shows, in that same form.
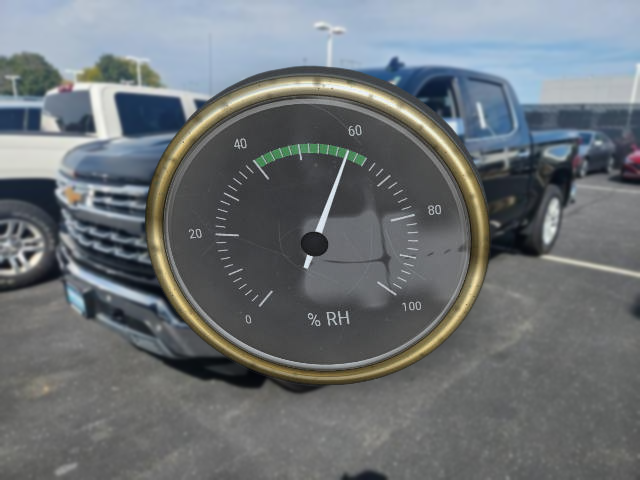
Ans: {"value": 60, "unit": "%"}
